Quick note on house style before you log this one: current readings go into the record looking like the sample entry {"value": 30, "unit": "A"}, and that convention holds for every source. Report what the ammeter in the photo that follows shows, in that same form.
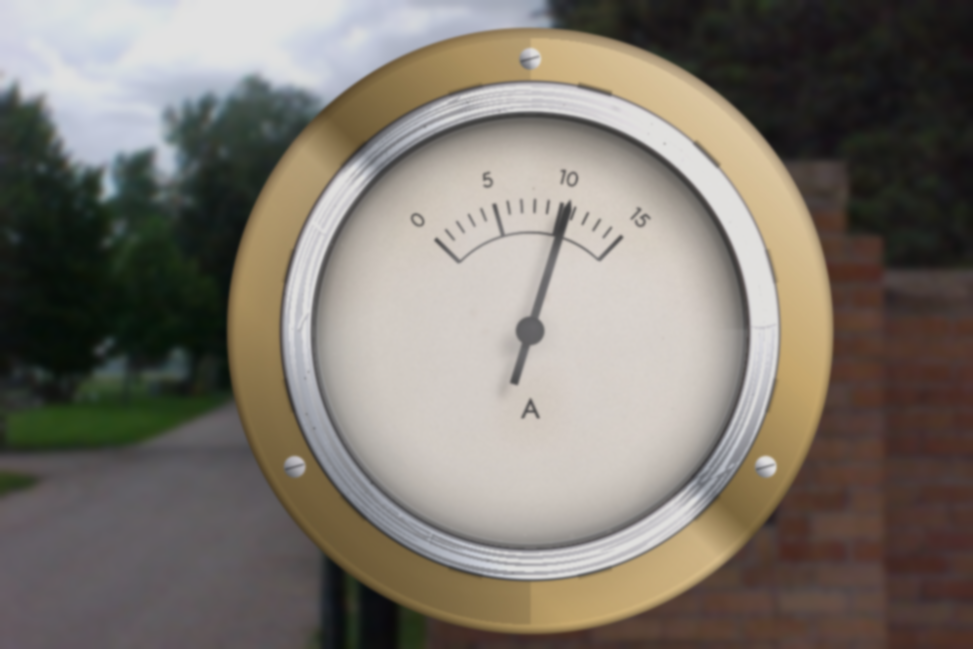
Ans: {"value": 10.5, "unit": "A"}
